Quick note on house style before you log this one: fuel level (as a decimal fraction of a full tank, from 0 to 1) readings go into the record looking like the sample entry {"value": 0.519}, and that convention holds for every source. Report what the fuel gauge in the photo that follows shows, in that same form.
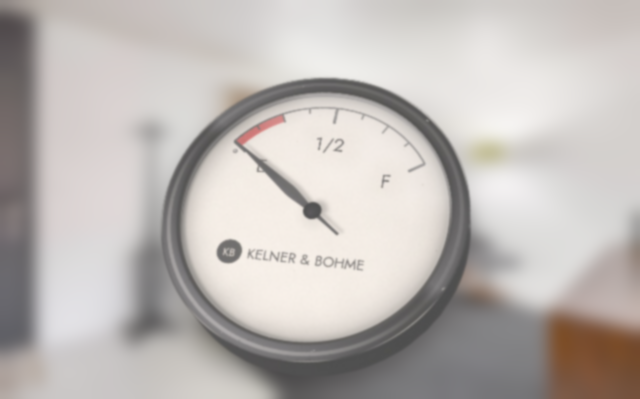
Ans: {"value": 0}
